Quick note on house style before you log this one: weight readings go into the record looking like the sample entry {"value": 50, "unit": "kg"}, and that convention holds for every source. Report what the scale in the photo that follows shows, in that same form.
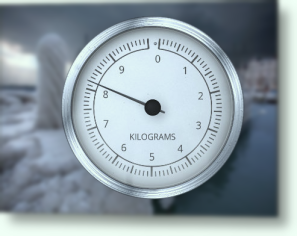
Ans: {"value": 8.2, "unit": "kg"}
